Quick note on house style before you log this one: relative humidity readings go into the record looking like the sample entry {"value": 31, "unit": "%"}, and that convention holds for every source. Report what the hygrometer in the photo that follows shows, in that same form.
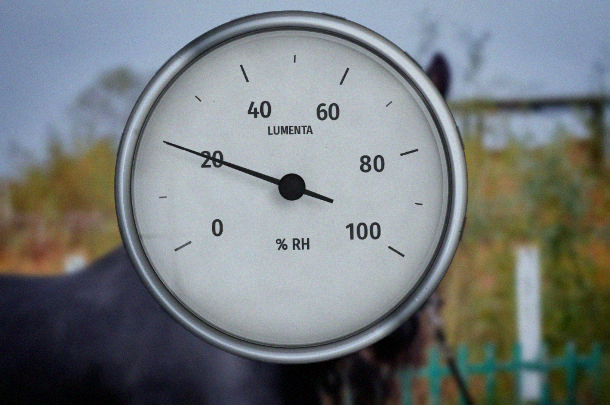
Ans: {"value": 20, "unit": "%"}
